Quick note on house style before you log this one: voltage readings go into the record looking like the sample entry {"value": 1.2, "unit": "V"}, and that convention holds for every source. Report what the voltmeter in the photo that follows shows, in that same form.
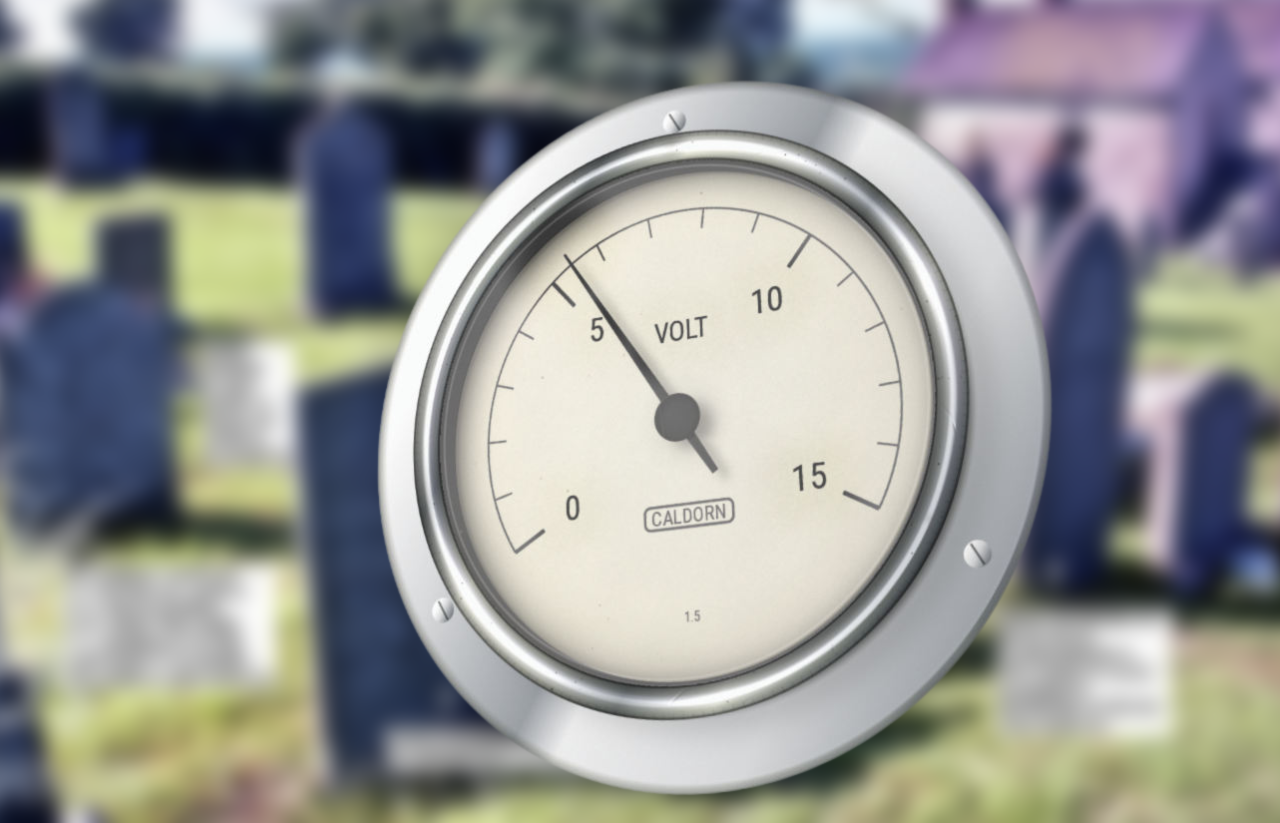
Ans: {"value": 5.5, "unit": "V"}
